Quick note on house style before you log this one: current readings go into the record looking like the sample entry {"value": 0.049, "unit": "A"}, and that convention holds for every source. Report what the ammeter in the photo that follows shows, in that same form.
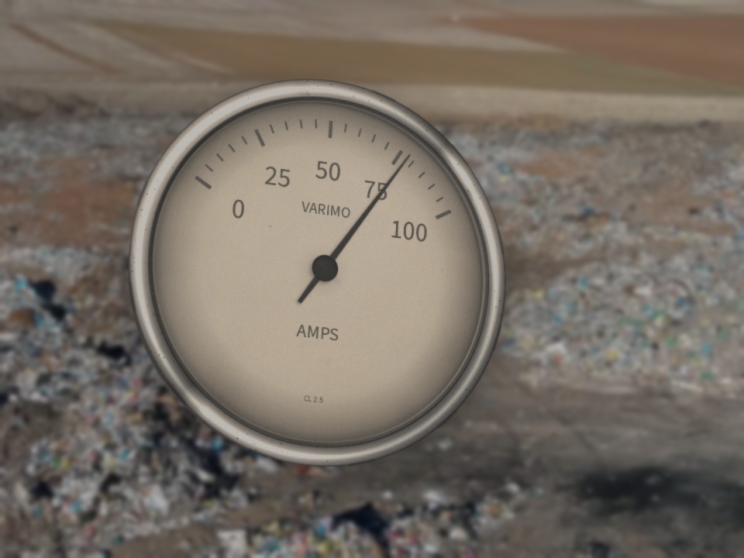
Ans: {"value": 77.5, "unit": "A"}
